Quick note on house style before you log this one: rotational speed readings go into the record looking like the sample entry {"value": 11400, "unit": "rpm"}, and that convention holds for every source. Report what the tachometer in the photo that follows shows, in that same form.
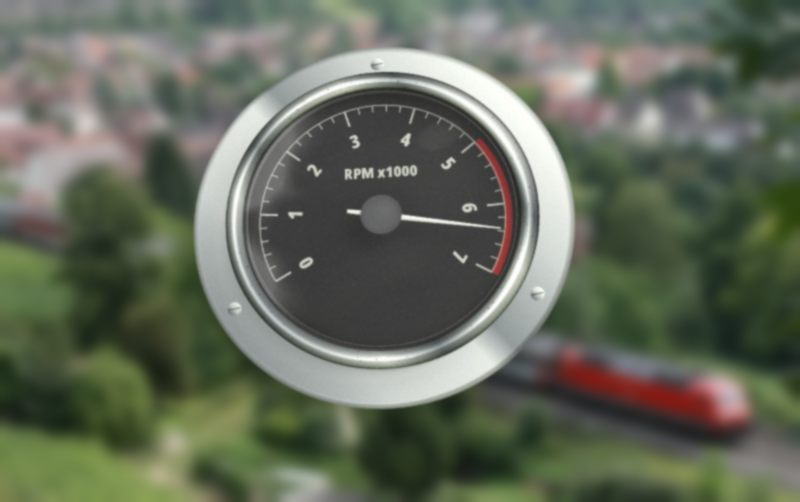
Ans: {"value": 6400, "unit": "rpm"}
